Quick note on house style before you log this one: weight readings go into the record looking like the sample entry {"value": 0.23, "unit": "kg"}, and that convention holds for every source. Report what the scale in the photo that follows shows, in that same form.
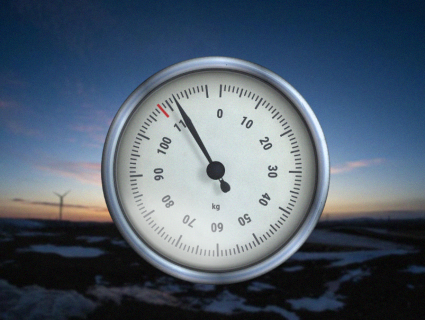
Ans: {"value": 112, "unit": "kg"}
